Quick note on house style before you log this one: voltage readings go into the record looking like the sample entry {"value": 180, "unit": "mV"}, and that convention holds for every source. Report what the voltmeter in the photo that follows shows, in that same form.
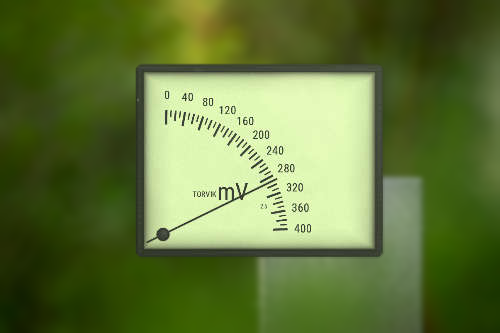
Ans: {"value": 290, "unit": "mV"}
